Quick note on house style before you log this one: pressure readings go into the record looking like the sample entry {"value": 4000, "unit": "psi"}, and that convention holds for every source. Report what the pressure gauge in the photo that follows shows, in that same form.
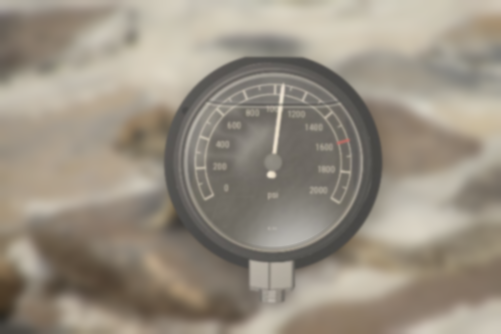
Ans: {"value": 1050, "unit": "psi"}
